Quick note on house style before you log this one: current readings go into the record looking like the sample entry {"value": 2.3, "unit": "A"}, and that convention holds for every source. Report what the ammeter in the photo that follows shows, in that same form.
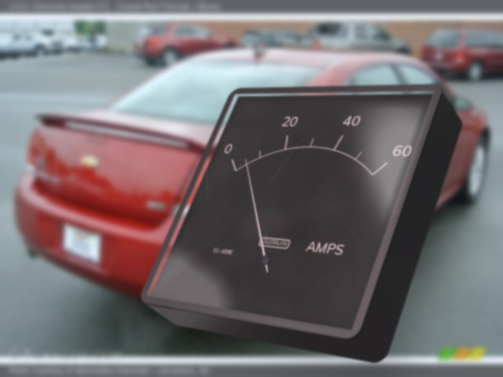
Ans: {"value": 5, "unit": "A"}
